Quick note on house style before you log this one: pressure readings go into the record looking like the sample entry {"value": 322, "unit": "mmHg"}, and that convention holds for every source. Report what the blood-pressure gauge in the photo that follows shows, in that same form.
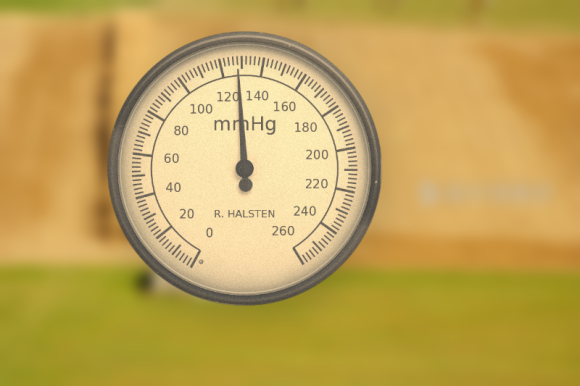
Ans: {"value": 128, "unit": "mmHg"}
